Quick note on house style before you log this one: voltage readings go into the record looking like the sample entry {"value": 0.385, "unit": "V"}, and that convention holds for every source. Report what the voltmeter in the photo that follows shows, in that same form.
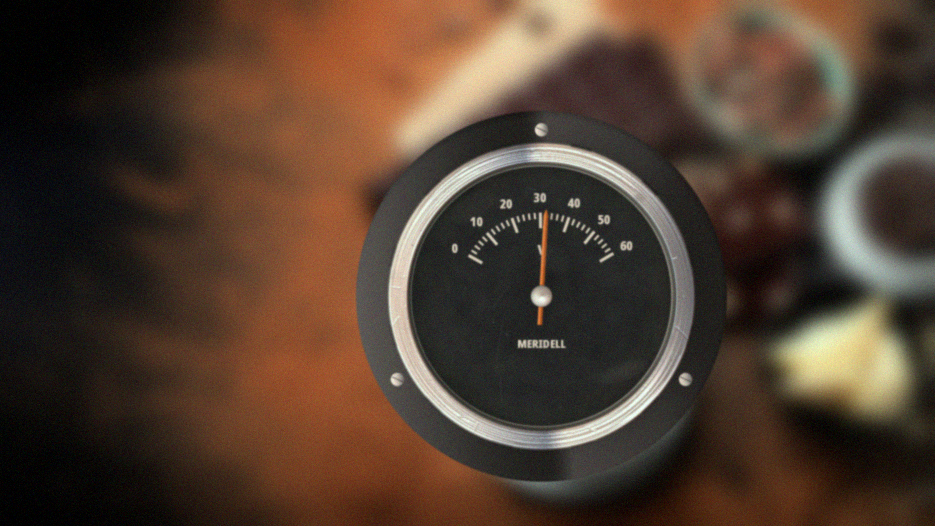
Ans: {"value": 32, "unit": "V"}
